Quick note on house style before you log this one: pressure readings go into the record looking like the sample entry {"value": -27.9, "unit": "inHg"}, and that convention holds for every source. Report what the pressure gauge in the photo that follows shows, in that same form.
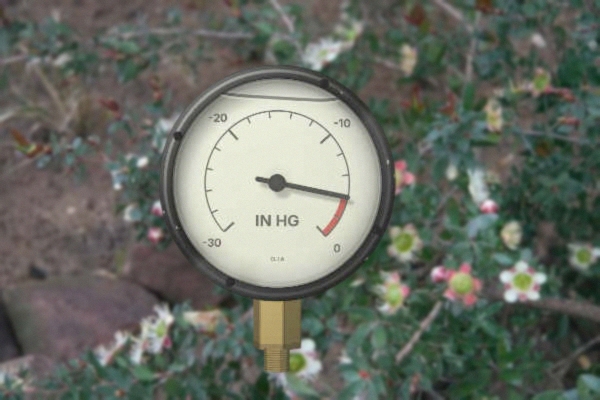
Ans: {"value": -4, "unit": "inHg"}
